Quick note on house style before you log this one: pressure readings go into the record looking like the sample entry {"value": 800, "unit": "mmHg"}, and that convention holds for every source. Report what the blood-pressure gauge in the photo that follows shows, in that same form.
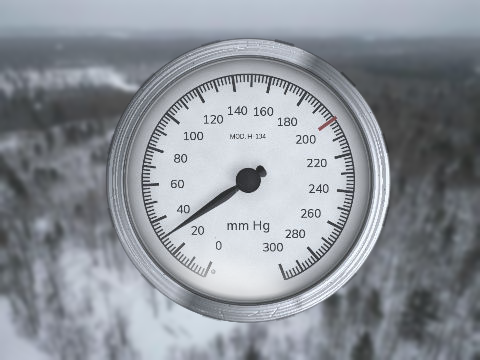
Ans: {"value": 30, "unit": "mmHg"}
